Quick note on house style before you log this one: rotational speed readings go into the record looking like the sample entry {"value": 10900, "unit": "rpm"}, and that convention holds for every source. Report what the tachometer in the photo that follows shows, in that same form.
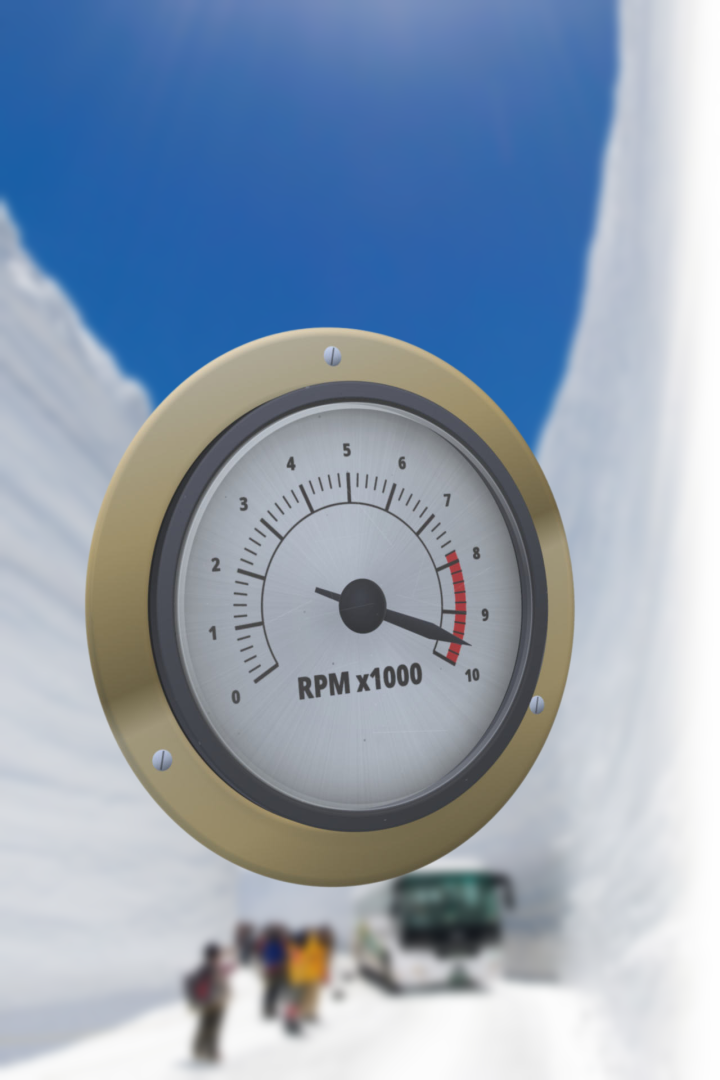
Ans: {"value": 9600, "unit": "rpm"}
